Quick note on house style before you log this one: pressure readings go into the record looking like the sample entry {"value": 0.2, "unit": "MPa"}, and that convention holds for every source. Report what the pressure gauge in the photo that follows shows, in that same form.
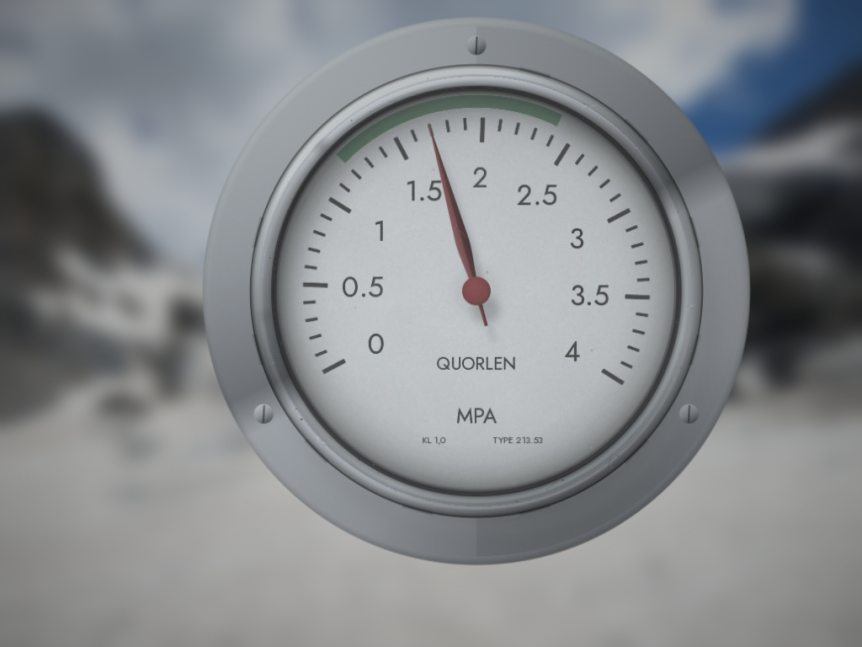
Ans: {"value": 1.7, "unit": "MPa"}
